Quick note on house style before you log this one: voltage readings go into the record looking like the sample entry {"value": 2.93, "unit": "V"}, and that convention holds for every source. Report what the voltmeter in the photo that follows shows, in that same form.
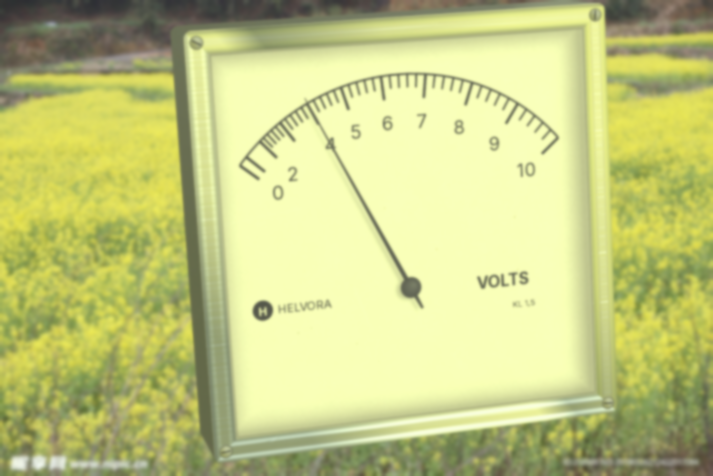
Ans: {"value": 4, "unit": "V"}
